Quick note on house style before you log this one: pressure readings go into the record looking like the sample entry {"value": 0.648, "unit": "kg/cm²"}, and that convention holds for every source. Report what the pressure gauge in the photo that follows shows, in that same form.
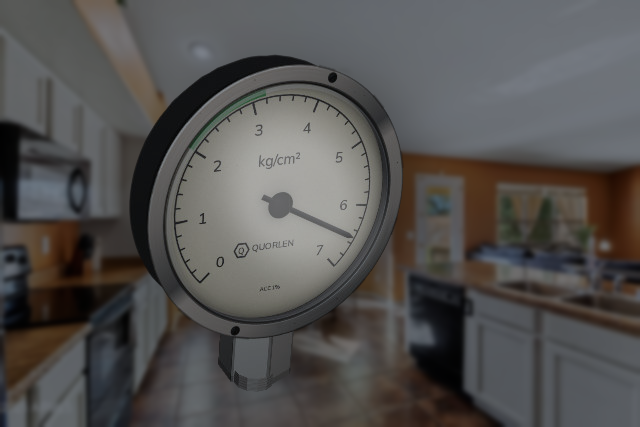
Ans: {"value": 6.5, "unit": "kg/cm²"}
